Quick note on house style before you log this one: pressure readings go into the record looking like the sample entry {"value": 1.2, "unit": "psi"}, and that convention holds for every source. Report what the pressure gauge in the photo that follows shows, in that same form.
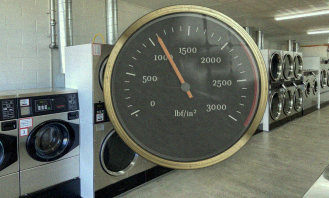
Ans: {"value": 1100, "unit": "psi"}
